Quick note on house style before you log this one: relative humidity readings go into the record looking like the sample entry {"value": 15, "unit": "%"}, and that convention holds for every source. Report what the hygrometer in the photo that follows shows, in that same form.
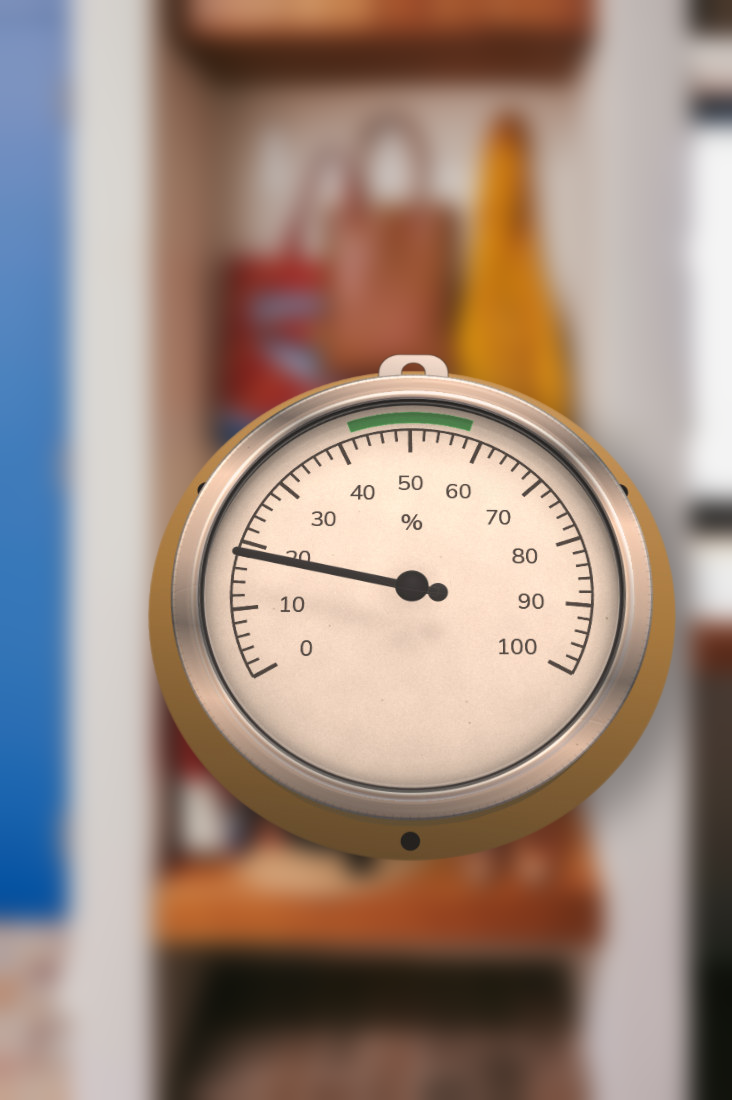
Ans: {"value": 18, "unit": "%"}
